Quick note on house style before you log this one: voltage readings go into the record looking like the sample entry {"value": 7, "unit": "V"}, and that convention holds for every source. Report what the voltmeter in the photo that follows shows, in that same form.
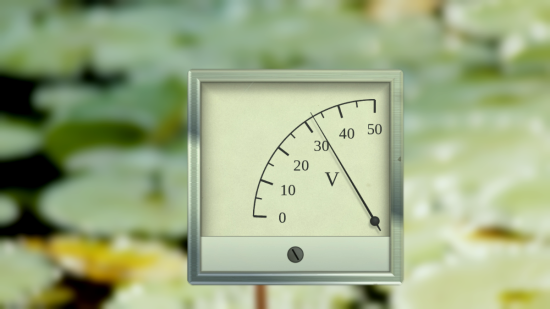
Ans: {"value": 32.5, "unit": "V"}
